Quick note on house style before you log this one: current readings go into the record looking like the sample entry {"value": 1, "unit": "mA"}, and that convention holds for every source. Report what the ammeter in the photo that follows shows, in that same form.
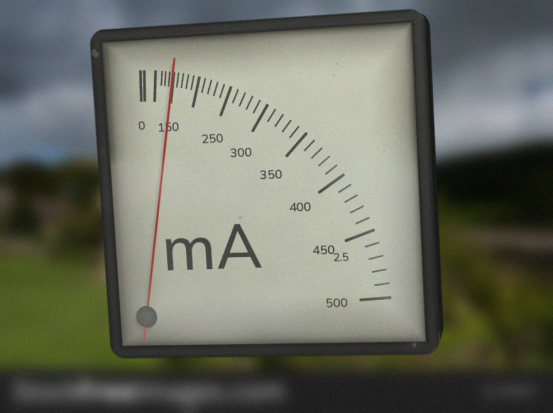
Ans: {"value": 150, "unit": "mA"}
